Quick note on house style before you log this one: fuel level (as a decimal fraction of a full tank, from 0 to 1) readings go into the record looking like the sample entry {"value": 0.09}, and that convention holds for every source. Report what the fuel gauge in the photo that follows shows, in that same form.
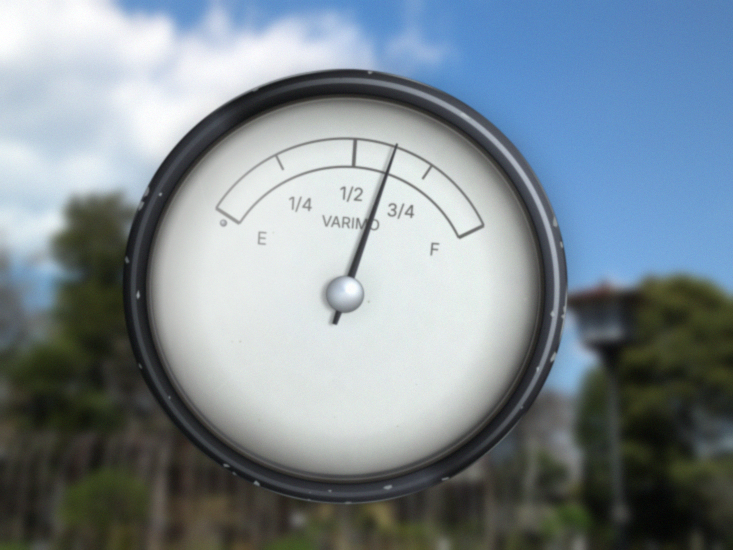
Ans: {"value": 0.625}
